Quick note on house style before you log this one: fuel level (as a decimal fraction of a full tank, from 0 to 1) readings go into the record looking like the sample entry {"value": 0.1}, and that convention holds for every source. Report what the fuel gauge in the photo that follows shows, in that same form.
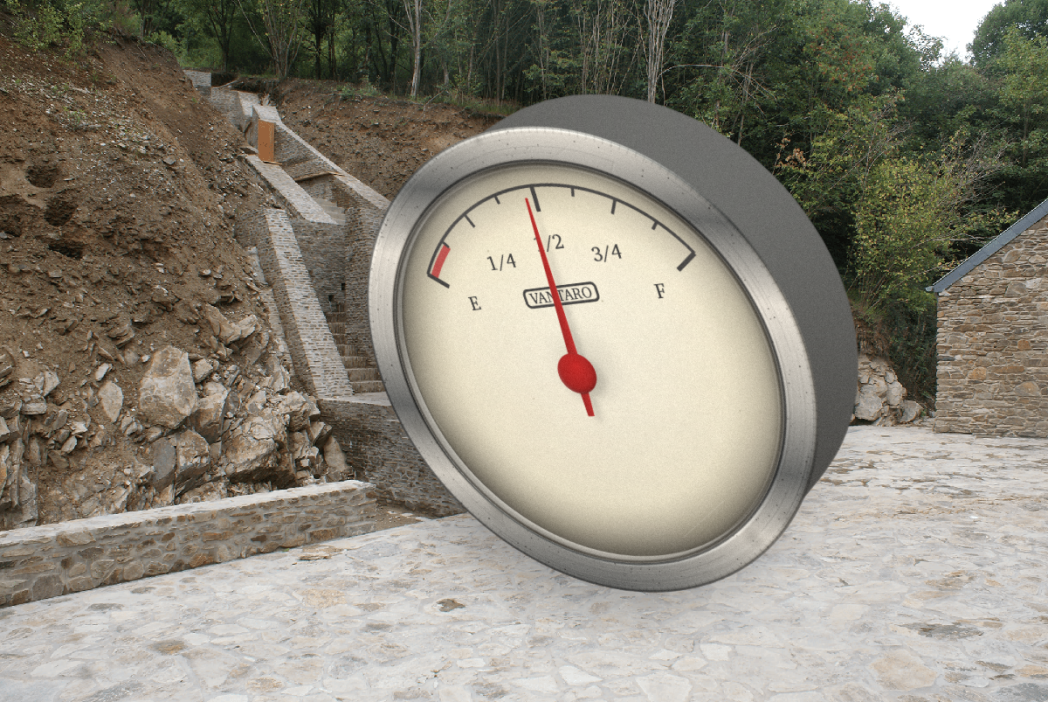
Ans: {"value": 0.5}
